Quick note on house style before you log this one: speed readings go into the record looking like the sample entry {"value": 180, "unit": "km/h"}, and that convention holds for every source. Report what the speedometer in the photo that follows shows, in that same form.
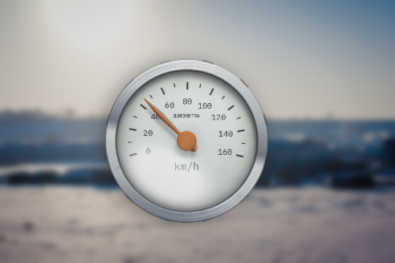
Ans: {"value": 45, "unit": "km/h"}
